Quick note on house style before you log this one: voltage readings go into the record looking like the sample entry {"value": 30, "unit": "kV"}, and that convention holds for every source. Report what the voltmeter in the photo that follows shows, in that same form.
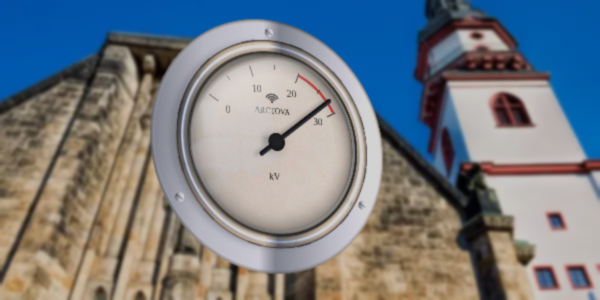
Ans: {"value": 27.5, "unit": "kV"}
